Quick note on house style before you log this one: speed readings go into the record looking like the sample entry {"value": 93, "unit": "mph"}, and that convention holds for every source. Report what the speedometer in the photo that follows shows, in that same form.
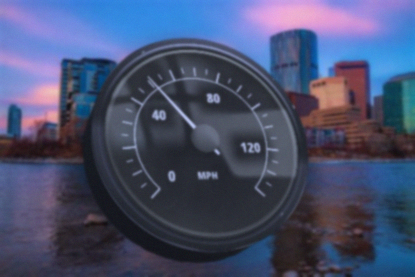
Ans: {"value": 50, "unit": "mph"}
